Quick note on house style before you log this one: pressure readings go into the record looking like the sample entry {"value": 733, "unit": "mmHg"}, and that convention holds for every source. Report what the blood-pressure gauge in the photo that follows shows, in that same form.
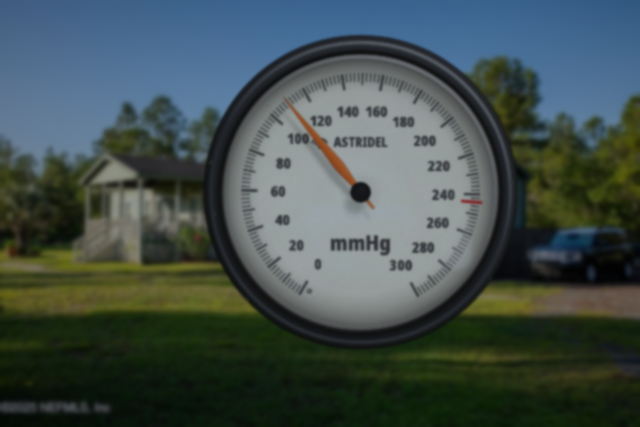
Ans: {"value": 110, "unit": "mmHg"}
